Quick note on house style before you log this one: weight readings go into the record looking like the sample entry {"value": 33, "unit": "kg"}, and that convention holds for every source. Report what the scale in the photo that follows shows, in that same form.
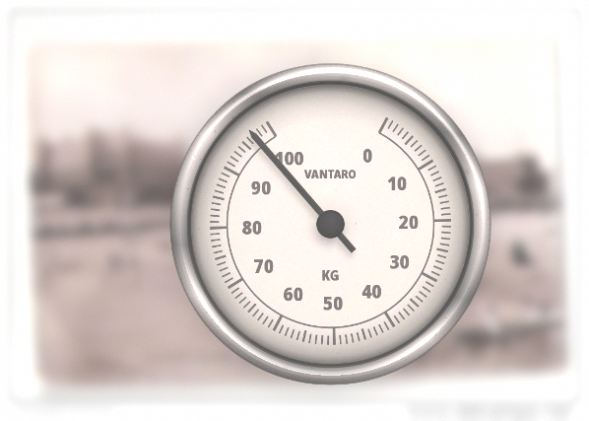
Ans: {"value": 97, "unit": "kg"}
